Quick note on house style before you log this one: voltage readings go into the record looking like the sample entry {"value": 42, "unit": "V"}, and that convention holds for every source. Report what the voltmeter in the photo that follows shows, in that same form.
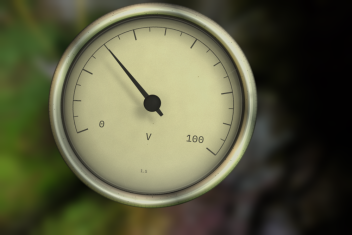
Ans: {"value": 30, "unit": "V"}
